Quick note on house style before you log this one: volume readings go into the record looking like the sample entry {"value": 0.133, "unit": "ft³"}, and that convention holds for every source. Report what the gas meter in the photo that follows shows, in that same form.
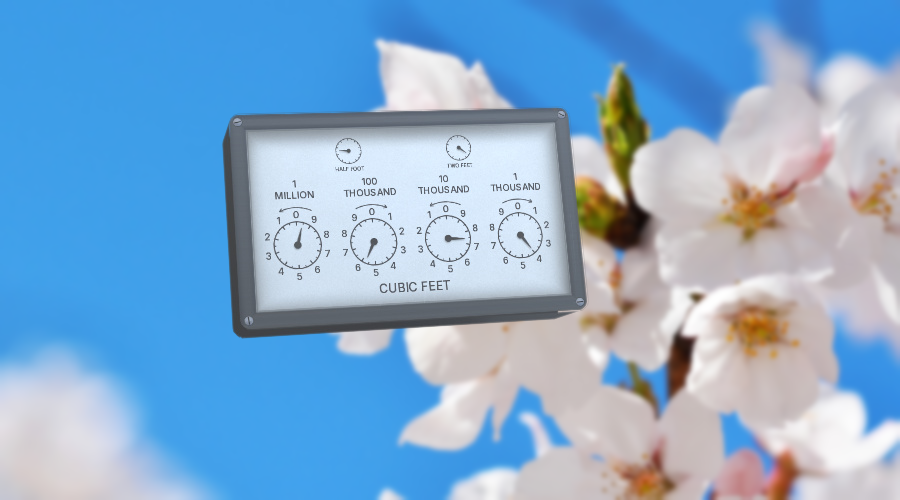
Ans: {"value": 957400, "unit": "ft³"}
